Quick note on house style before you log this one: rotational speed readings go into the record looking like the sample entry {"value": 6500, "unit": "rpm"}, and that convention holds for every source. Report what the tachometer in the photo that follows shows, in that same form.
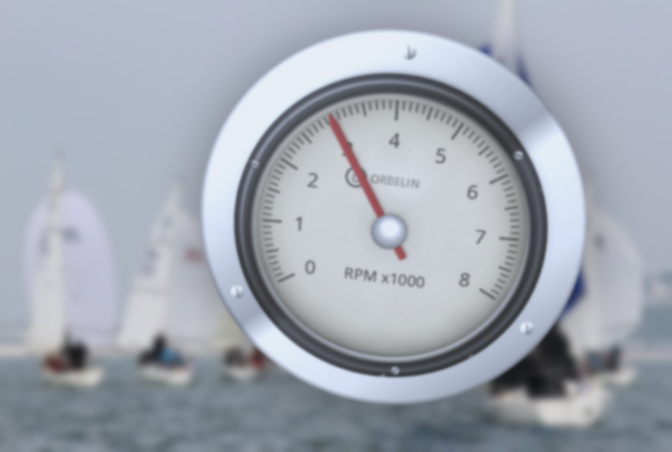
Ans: {"value": 3000, "unit": "rpm"}
